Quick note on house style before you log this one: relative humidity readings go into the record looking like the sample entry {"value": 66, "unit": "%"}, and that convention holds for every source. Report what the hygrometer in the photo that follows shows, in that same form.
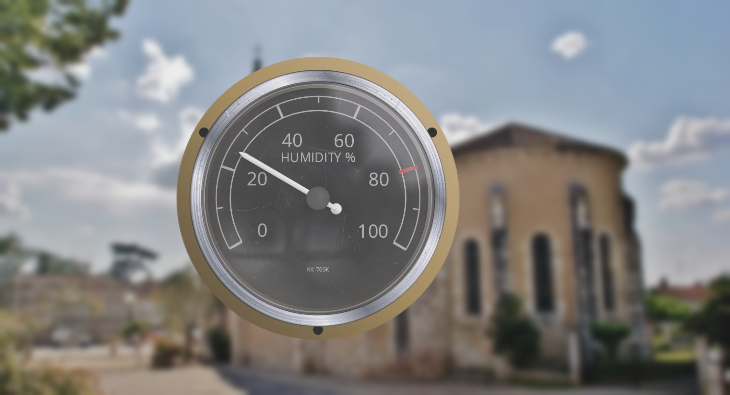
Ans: {"value": 25, "unit": "%"}
